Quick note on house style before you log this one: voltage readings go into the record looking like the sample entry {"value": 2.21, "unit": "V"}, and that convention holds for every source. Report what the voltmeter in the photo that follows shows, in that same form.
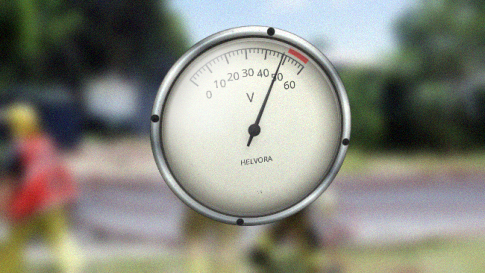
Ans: {"value": 48, "unit": "V"}
